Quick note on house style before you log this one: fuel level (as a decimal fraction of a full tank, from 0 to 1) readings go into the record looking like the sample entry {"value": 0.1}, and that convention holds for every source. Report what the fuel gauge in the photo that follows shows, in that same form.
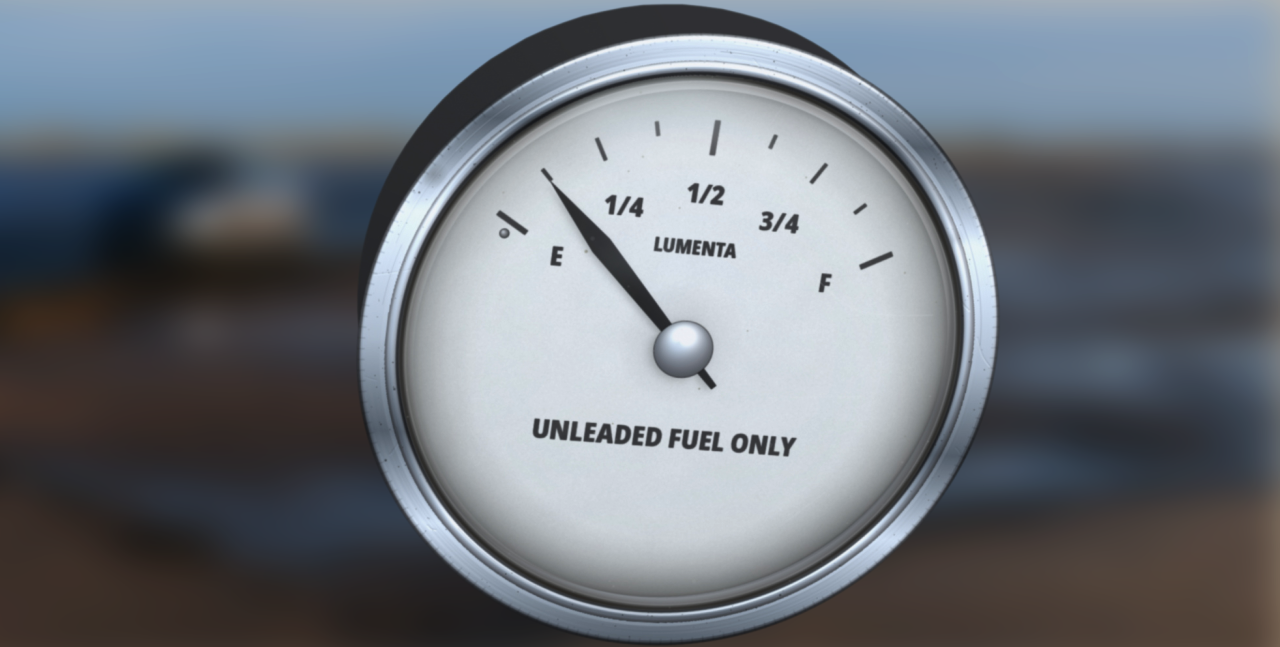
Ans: {"value": 0.125}
